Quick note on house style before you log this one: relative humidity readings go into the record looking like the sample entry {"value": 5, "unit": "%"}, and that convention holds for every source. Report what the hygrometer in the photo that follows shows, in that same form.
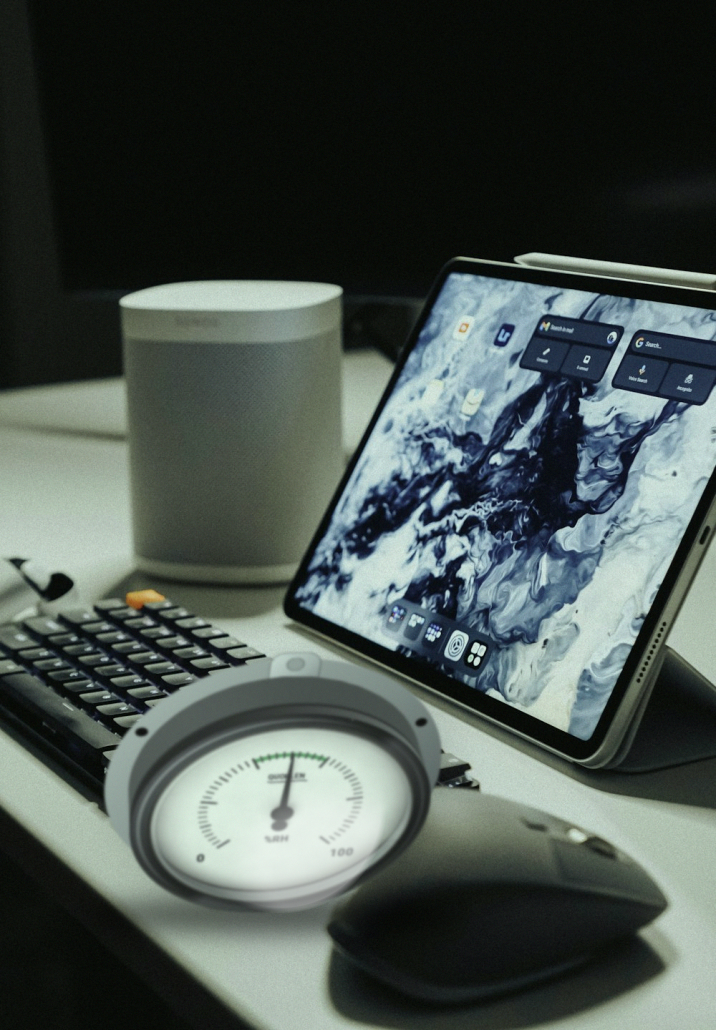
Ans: {"value": 50, "unit": "%"}
